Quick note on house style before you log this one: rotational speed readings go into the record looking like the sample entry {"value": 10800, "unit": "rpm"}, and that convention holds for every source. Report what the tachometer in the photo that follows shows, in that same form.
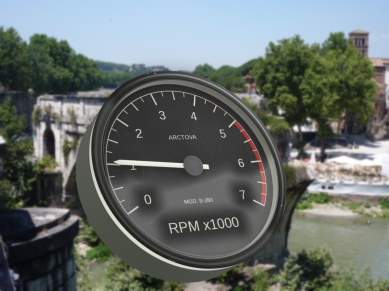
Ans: {"value": 1000, "unit": "rpm"}
